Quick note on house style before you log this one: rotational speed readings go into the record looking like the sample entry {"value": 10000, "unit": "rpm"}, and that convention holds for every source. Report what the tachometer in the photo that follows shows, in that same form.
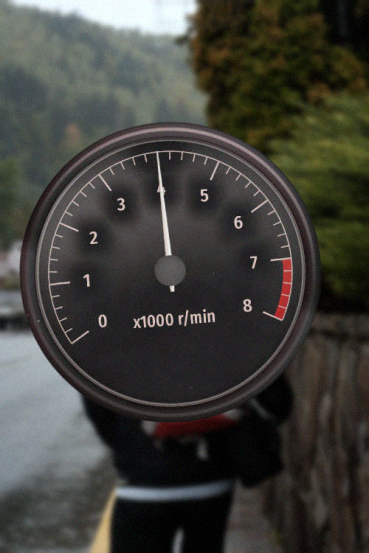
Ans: {"value": 4000, "unit": "rpm"}
